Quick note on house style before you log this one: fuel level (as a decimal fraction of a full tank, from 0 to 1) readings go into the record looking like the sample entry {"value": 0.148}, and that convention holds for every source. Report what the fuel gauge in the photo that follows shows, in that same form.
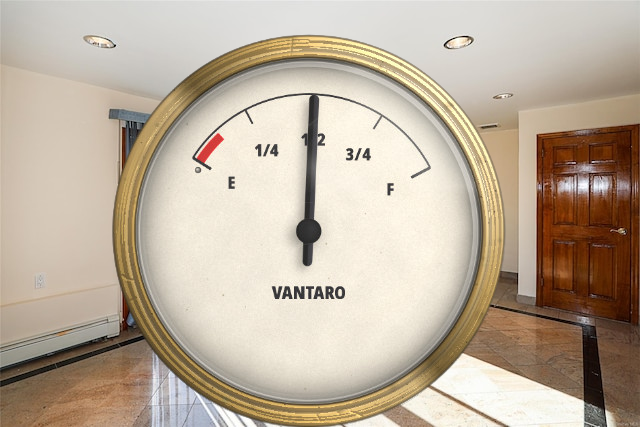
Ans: {"value": 0.5}
